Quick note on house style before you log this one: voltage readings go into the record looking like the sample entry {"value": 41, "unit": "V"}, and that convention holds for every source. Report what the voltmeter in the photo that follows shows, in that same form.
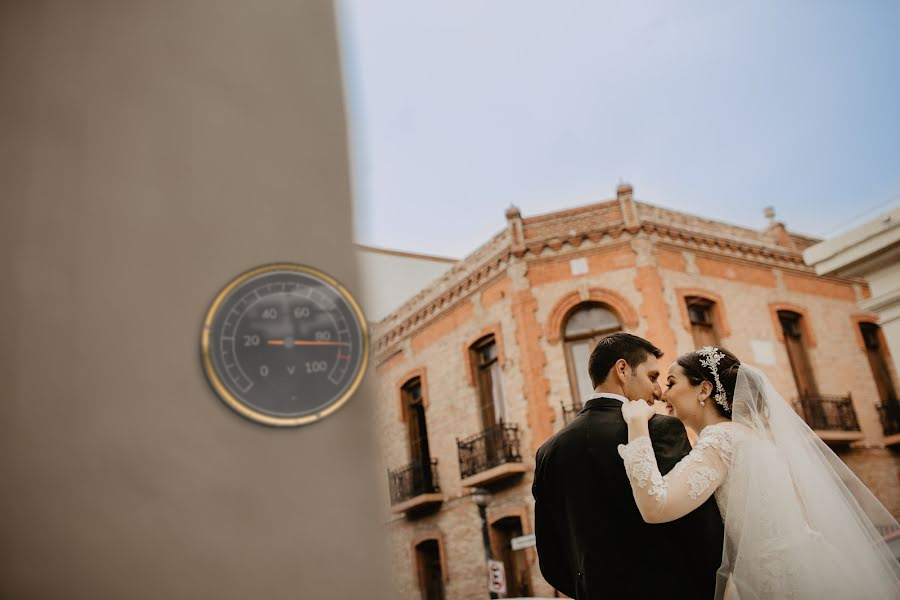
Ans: {"value": 85, "unit": "V"}
